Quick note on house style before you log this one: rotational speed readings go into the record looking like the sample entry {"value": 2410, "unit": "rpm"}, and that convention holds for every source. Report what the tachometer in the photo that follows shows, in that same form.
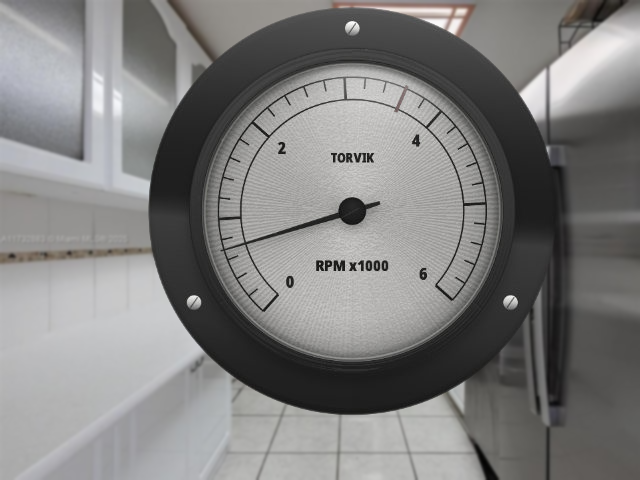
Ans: {"value": 700, "unit": "rpm"}
